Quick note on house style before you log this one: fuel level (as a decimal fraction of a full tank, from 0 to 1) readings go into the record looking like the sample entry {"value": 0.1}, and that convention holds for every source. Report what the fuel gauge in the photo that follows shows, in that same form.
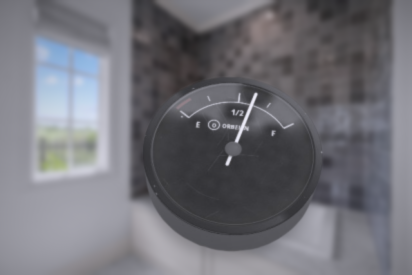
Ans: {"value": 0.625}
